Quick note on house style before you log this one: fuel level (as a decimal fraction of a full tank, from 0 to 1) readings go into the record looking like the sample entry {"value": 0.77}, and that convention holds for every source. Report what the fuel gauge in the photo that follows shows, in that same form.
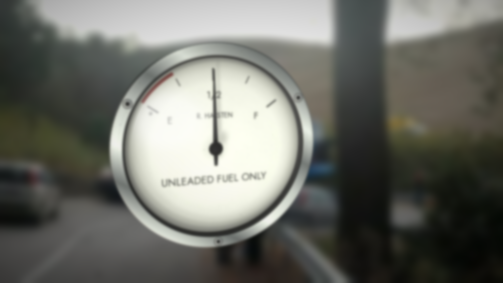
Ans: {"value": 0.5}
